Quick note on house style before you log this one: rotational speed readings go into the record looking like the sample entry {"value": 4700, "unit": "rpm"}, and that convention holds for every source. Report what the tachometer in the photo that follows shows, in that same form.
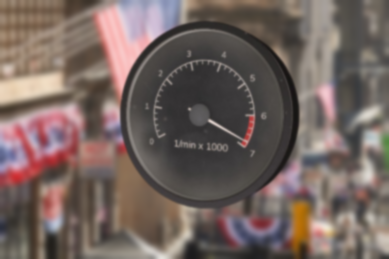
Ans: {"value": 6800, "unit": "rpm"}
